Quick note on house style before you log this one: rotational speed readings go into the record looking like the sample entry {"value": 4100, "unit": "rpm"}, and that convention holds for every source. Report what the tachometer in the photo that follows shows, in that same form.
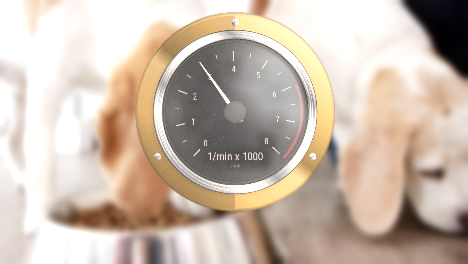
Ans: {"value": 3000, "unit": "rpm"}
